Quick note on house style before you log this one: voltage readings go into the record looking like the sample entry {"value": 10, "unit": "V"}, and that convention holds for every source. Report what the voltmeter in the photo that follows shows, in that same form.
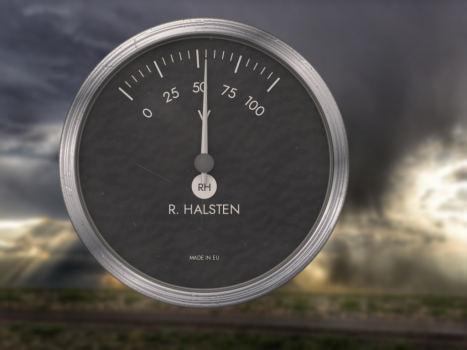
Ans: {"value": 55, "unit": "V"}
